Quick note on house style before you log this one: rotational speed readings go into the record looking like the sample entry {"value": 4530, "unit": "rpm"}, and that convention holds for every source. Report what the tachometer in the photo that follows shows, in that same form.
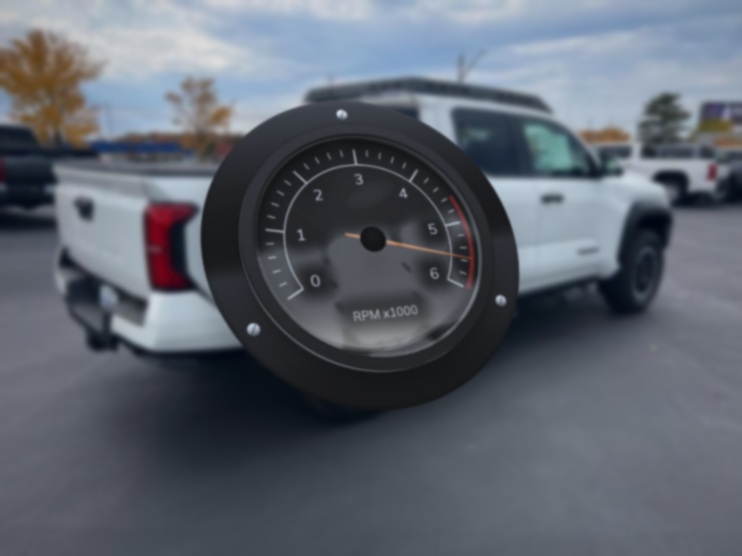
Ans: {"value": 5600, "unit": "rpm"}
